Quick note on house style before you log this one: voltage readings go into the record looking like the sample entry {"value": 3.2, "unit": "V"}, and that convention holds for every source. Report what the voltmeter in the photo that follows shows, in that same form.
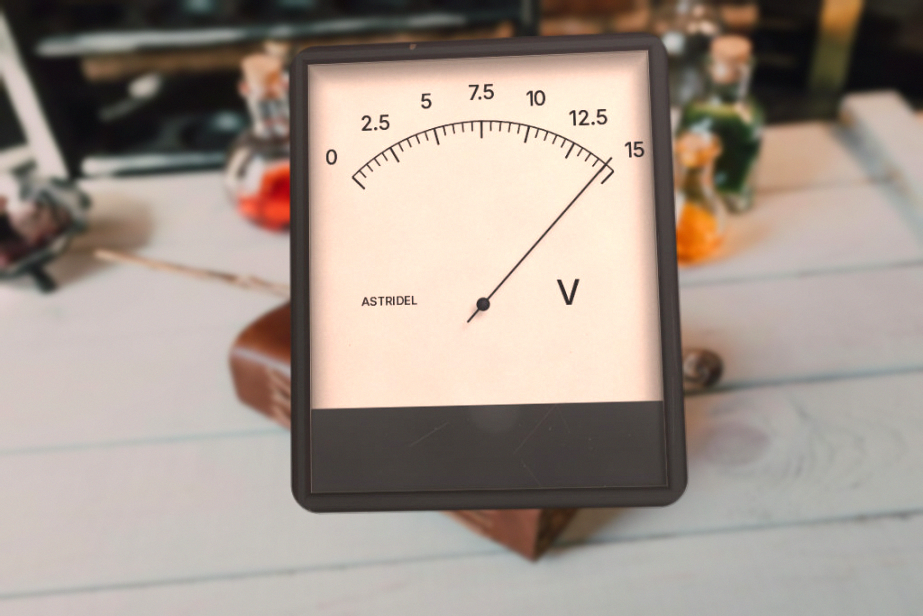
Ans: {"value": 14.5, "unit": "V"}
